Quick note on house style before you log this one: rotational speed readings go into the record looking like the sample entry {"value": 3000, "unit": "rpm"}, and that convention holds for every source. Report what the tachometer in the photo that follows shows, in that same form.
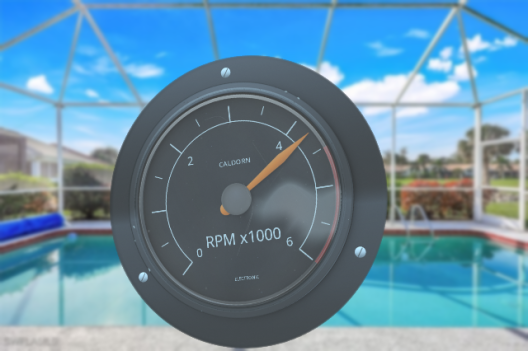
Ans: {"value": 4250, "unit": "rpm"}
